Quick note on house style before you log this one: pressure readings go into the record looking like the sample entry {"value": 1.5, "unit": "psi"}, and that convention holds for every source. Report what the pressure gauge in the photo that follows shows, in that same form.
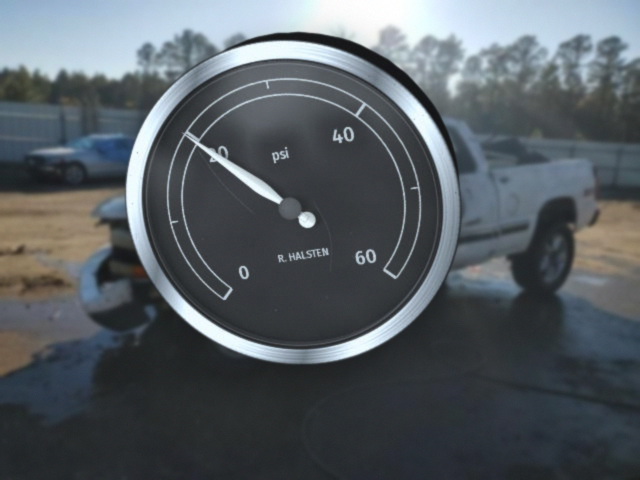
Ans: {"value": 20, "unit": "psi"}
